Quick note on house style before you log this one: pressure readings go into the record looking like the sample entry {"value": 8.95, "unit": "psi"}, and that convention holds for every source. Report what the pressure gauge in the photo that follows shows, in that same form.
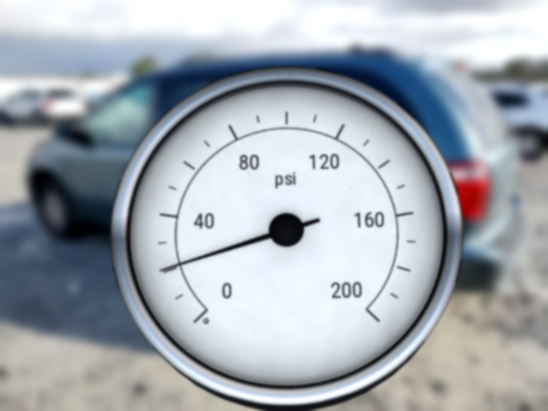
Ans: {"value": 20, "unit": "psi"}
